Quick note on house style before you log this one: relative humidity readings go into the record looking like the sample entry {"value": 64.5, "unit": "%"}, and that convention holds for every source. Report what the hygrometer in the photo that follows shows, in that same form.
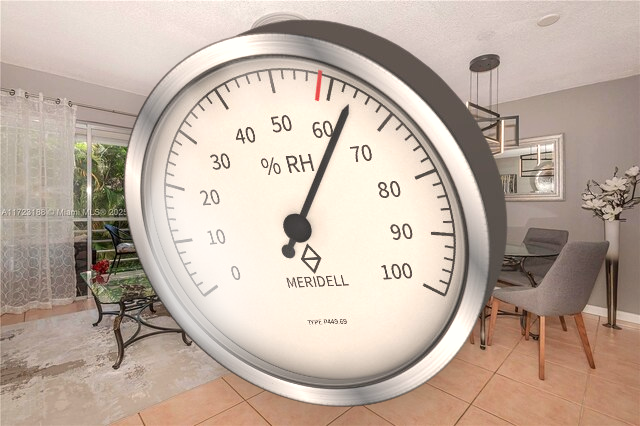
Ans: {"value": 64, "unit": "%"}
